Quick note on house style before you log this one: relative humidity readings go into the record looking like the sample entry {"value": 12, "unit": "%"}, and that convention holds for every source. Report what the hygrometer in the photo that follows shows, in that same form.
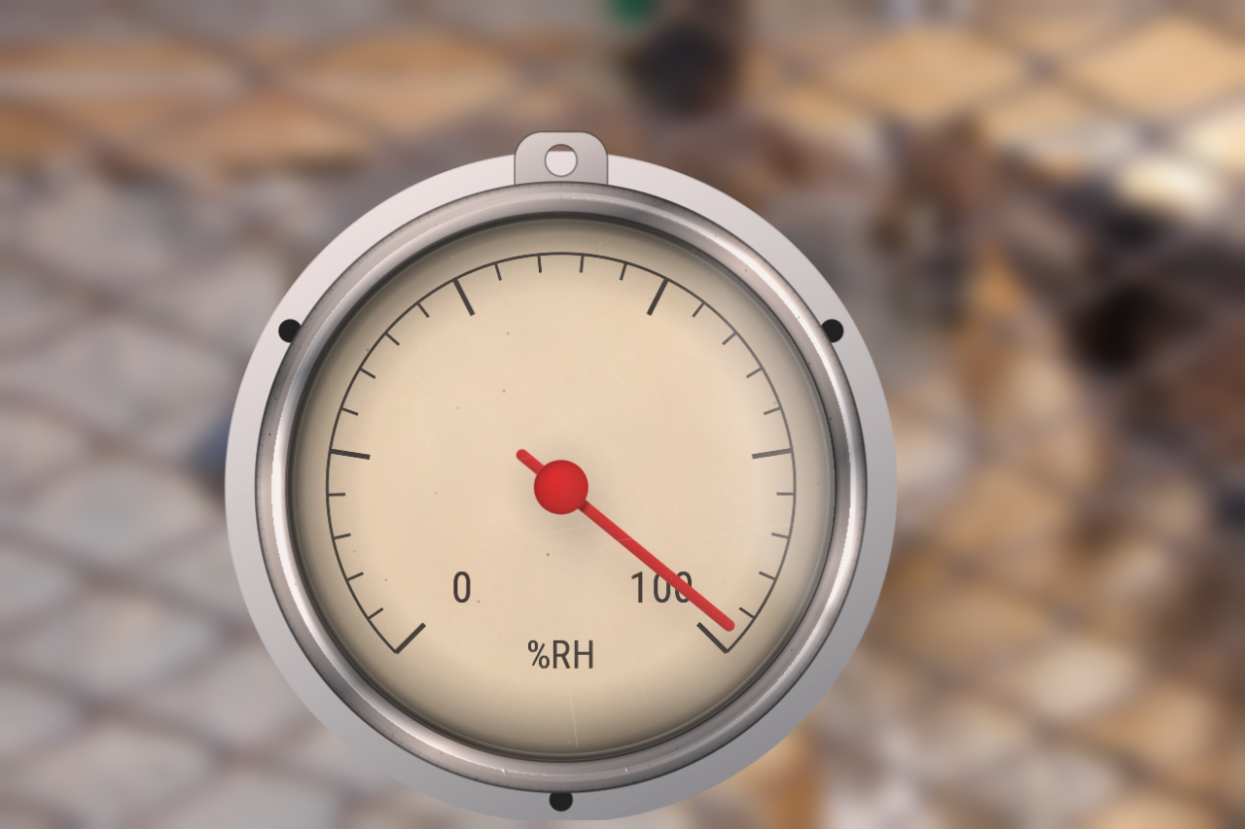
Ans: {"value": 98, "unit": "%"}
